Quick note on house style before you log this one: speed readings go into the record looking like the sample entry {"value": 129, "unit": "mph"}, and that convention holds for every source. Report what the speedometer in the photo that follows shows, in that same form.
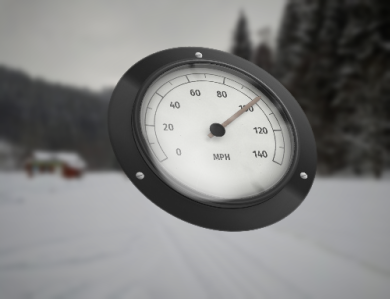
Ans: {"value": 100, "unit": "mph"}
